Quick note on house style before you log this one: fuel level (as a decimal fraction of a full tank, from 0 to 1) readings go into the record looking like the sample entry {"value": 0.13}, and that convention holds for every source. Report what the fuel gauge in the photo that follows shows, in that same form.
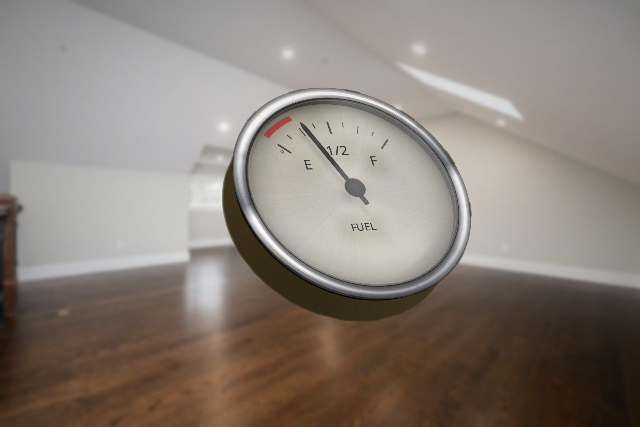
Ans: {"value": 0.25}
